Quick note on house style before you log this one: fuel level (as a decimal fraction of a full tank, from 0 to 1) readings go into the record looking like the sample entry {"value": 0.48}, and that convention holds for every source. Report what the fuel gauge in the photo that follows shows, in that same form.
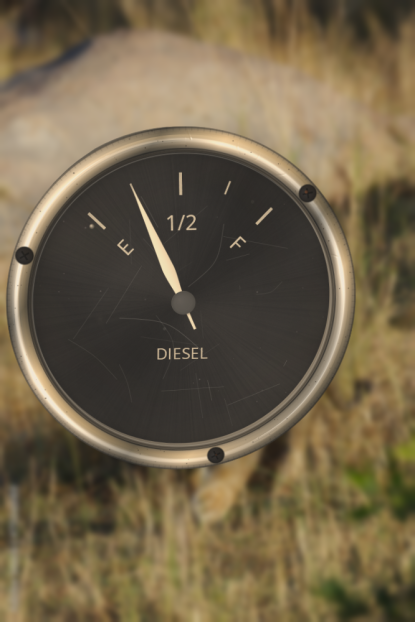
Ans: {"value": 0.25}
